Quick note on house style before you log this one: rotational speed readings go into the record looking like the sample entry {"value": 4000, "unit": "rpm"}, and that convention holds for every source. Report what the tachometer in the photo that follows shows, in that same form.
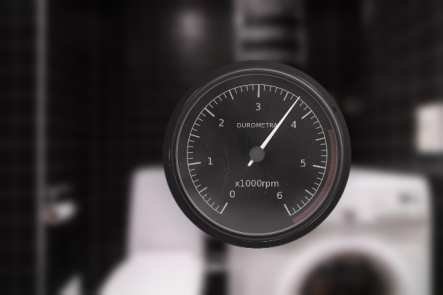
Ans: {"value": 3700, "unit": "rpm"}
